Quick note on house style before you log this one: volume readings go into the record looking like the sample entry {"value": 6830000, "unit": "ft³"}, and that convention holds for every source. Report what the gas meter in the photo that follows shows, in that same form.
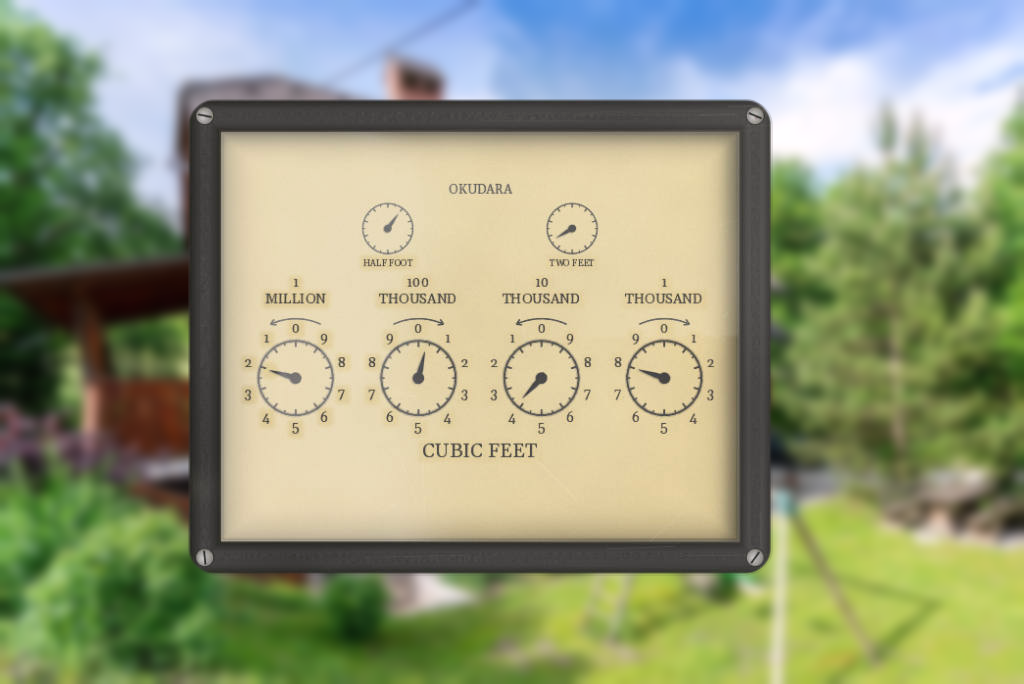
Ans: {"value": 203800, "unit": "ft³"}
